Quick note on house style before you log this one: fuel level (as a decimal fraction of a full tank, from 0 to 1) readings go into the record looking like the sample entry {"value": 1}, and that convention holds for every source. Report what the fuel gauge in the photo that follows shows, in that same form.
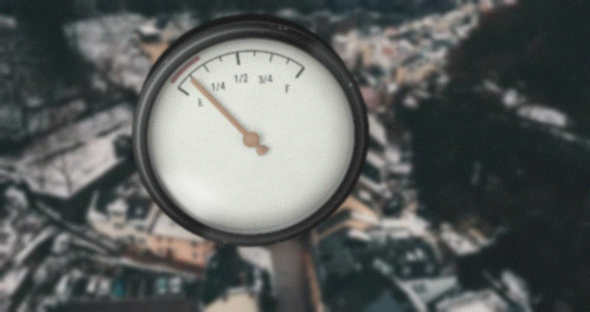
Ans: {"value": 0.125}
